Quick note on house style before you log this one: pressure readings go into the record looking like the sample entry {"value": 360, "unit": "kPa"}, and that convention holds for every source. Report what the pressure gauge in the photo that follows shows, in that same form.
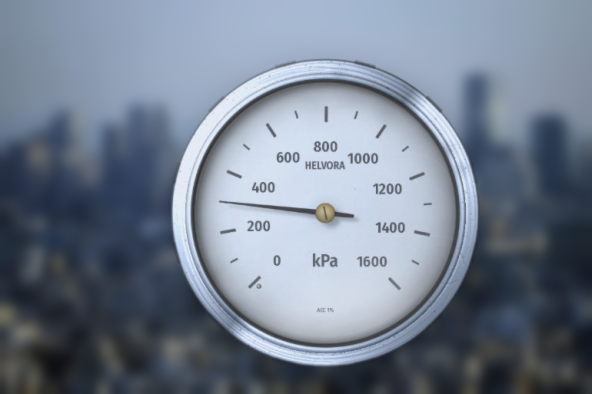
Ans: {"value": 300, "unit": "kPa"}
